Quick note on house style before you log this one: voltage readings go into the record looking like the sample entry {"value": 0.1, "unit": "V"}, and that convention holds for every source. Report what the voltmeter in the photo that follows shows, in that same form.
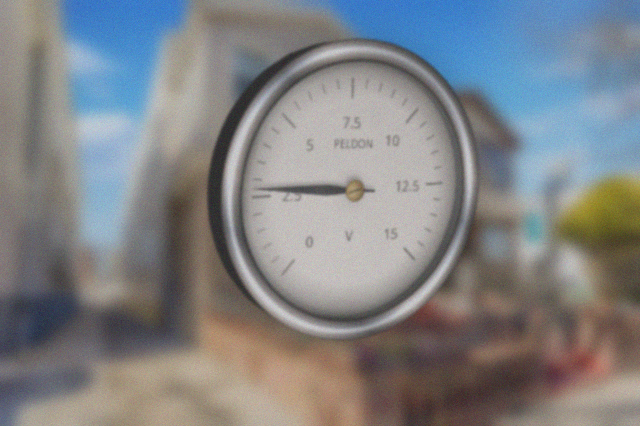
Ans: {"value": 2.75, "unit": "V"}
